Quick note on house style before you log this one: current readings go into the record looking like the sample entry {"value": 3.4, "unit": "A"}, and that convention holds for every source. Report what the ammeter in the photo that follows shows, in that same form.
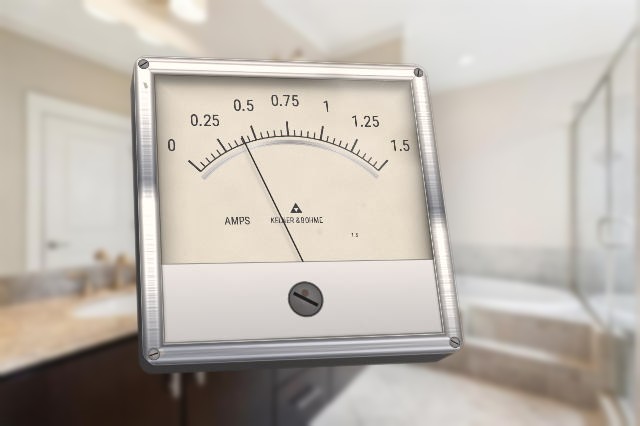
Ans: {"value": 0.4, "unit": "A"}
